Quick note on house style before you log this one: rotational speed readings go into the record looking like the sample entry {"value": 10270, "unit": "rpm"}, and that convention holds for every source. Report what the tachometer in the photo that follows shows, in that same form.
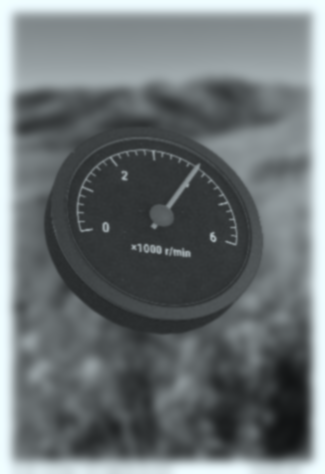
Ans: {"value": 4000, "unit": "rpm"}
